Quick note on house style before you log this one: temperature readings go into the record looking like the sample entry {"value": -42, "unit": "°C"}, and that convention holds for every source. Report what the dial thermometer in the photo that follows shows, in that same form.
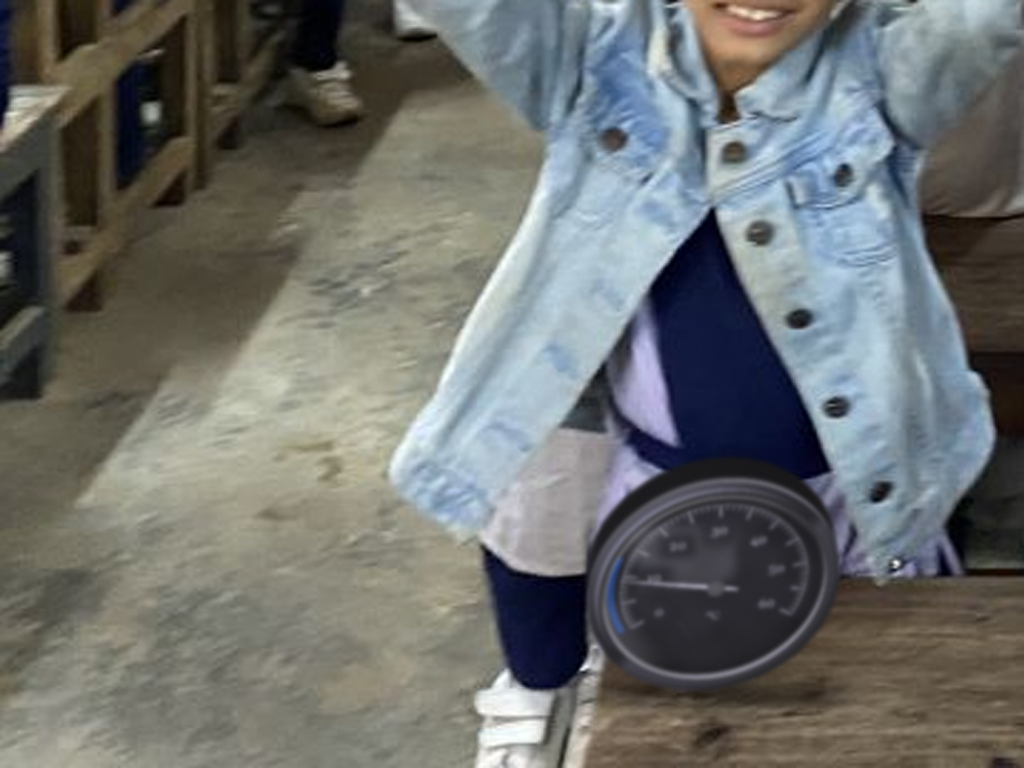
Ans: {"value": 10, "unit": "°C"}
